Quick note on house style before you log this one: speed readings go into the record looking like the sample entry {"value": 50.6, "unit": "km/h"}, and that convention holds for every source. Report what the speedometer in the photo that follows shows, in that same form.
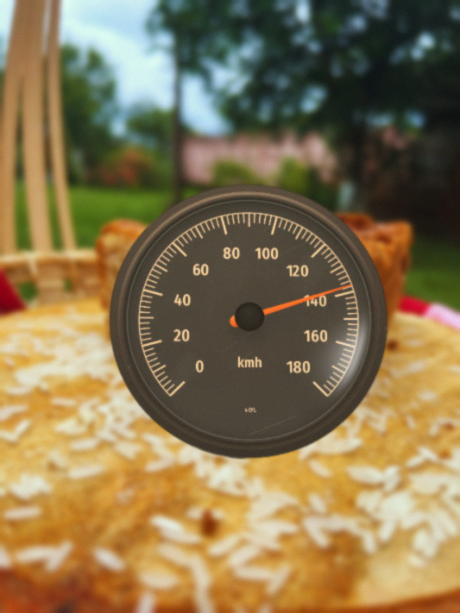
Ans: {"value": 138, "unit": "km/h"}
